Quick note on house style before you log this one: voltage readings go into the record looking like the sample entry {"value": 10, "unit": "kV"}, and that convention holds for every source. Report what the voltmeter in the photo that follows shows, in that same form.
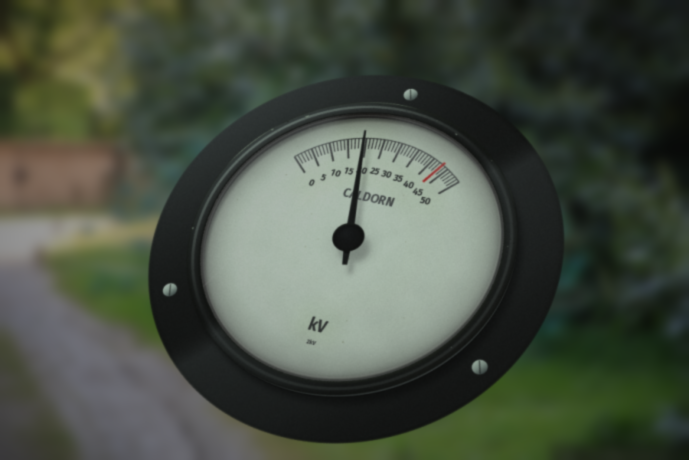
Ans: {"value": 20, "unit": "kV"}
